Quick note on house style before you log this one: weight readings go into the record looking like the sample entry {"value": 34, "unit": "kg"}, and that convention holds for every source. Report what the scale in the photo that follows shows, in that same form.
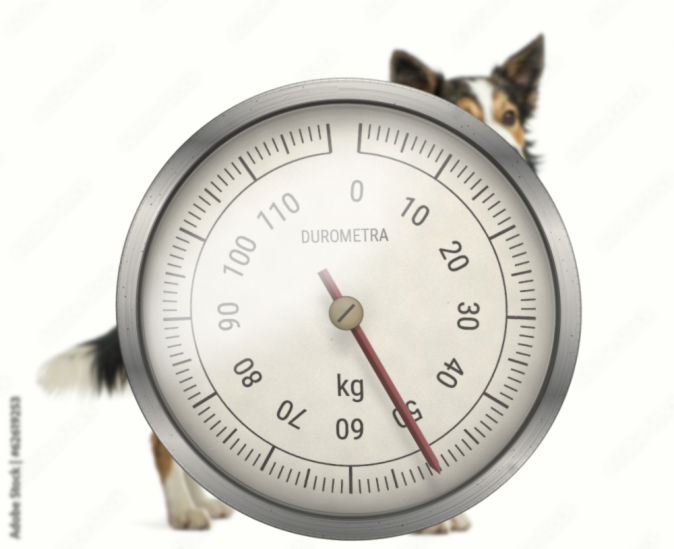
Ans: {"value": 50, "unit": "kg"}
